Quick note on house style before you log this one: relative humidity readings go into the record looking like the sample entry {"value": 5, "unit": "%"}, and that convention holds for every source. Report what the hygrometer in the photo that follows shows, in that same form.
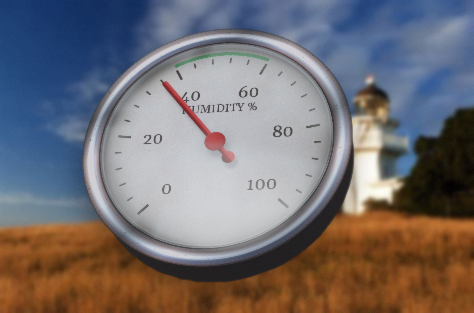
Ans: {"value": 36, "unit": "%"}
